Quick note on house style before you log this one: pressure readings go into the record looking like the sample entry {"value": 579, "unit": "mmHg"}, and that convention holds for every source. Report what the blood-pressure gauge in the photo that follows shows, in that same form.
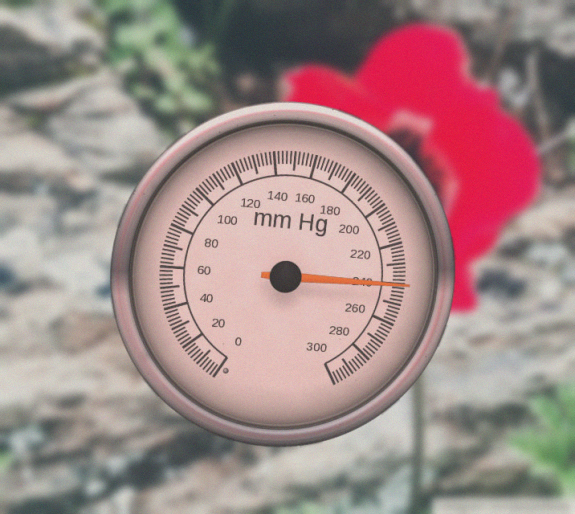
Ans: {"value": 240, "unit": "mmHg"}
